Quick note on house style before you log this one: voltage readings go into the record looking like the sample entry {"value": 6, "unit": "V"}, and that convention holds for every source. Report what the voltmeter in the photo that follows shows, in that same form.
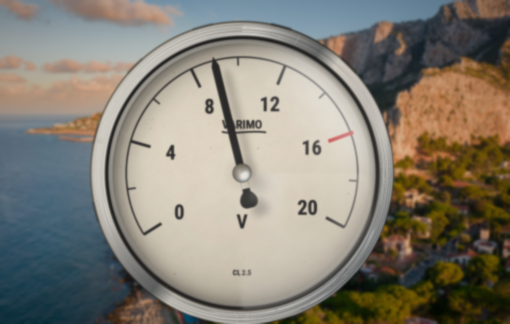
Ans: {"value": 9, "unit": "V"}
